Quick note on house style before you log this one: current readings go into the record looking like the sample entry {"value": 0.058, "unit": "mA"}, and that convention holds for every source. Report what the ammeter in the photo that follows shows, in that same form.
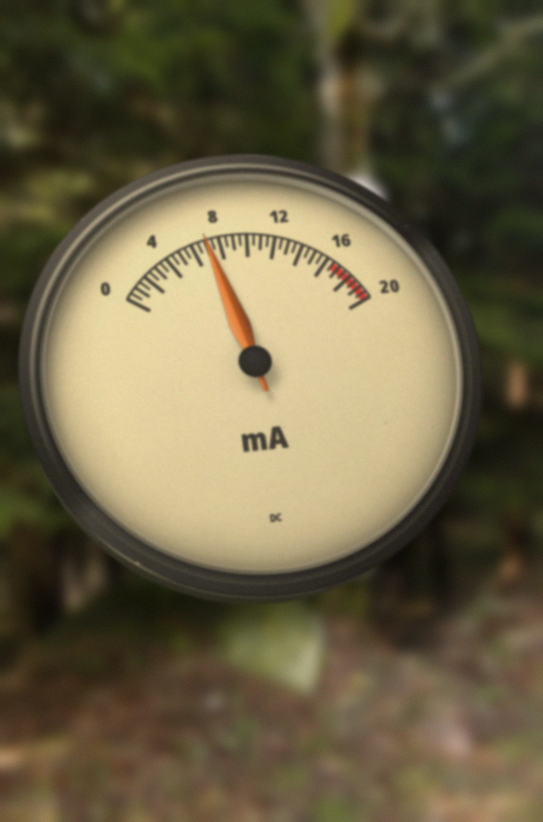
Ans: {"value": 7, "unit": "mA"}
